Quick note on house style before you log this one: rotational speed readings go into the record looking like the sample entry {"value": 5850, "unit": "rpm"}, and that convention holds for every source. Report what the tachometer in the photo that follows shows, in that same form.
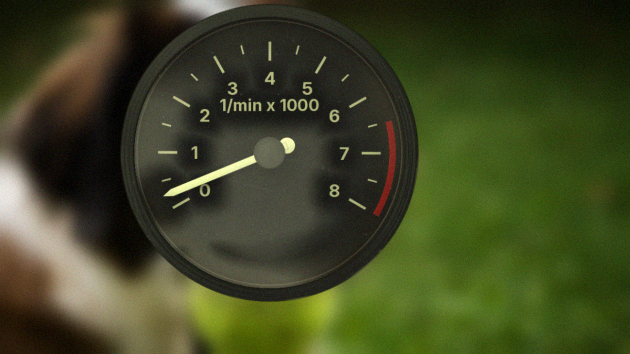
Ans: {"value": 250, "unit": "rpm"}
